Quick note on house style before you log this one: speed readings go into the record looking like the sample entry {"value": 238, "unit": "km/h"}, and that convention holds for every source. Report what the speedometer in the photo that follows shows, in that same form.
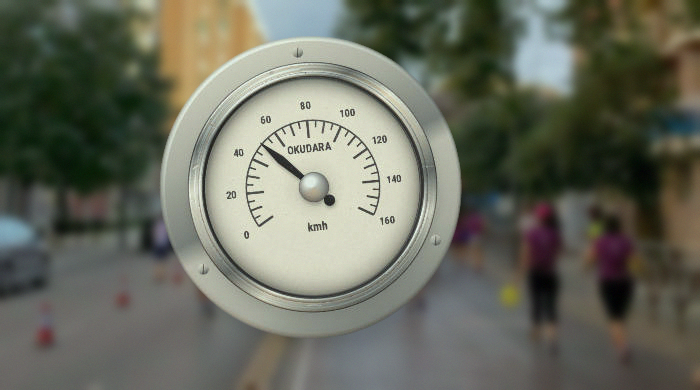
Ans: {"value": 50, "unit": "km/h"}
